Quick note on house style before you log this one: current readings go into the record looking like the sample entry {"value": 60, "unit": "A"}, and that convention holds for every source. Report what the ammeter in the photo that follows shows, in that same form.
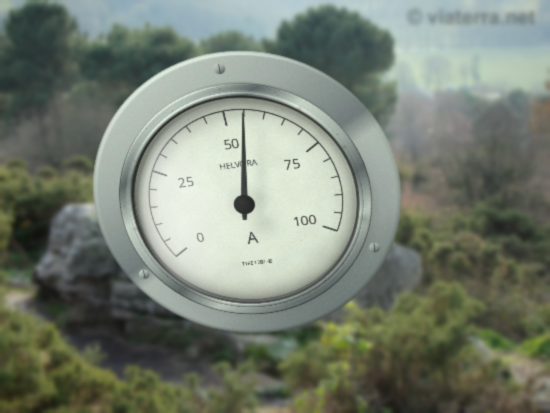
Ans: {"value": 55, "unit": "A"}
